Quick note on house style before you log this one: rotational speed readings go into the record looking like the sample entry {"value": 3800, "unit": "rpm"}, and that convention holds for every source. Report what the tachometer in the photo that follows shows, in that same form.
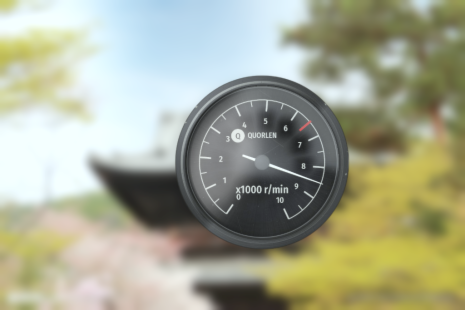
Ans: {"value": 8500, "unit": "rpm"}
